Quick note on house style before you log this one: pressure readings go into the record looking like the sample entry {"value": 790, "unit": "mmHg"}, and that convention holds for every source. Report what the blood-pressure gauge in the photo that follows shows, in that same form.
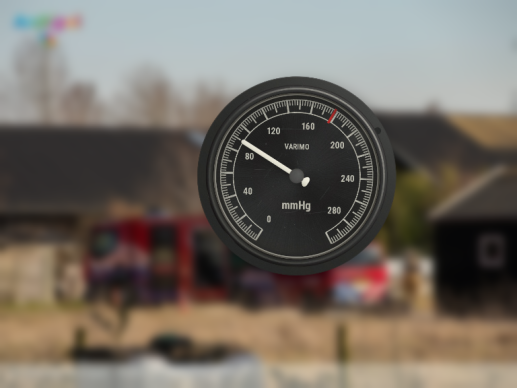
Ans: {"value": 90, "unit": "mmHg"}
